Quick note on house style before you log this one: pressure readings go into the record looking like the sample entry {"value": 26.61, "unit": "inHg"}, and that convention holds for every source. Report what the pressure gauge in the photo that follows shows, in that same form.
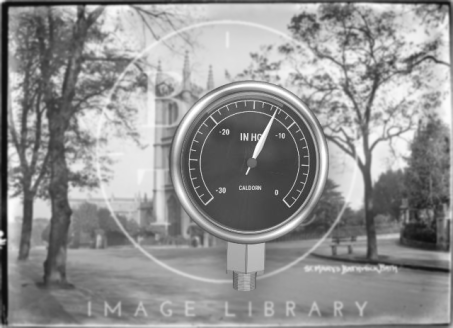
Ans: {"value": -12.5, "unit": "inHg"}
